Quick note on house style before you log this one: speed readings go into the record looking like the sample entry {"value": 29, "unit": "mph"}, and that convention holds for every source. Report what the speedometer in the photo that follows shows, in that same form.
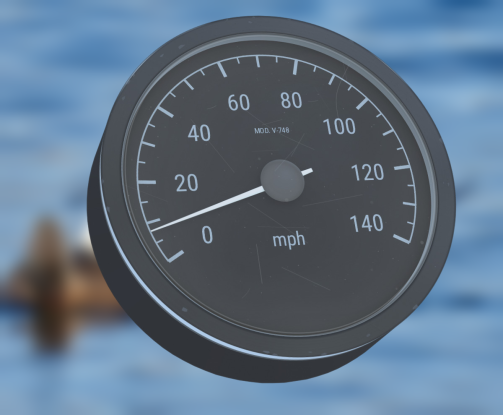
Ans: {"value": 7.5, "unit": "mph"}
